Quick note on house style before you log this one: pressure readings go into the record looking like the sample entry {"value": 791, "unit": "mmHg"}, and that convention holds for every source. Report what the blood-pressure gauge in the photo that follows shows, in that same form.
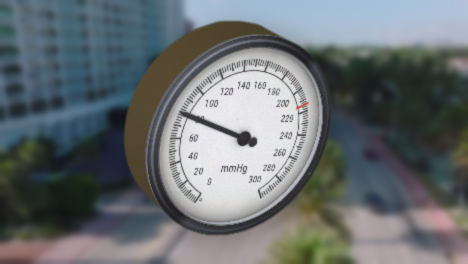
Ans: {"value": 80, "unit": "mmHg"}
